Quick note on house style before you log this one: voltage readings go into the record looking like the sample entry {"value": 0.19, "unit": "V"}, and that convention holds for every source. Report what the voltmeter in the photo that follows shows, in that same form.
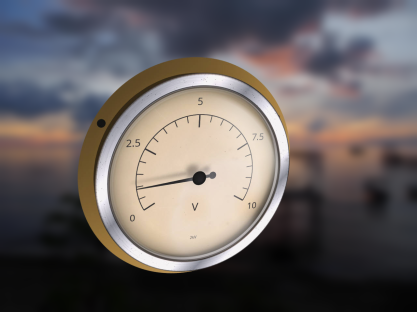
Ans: {"value": 1, "unit": "V"}
